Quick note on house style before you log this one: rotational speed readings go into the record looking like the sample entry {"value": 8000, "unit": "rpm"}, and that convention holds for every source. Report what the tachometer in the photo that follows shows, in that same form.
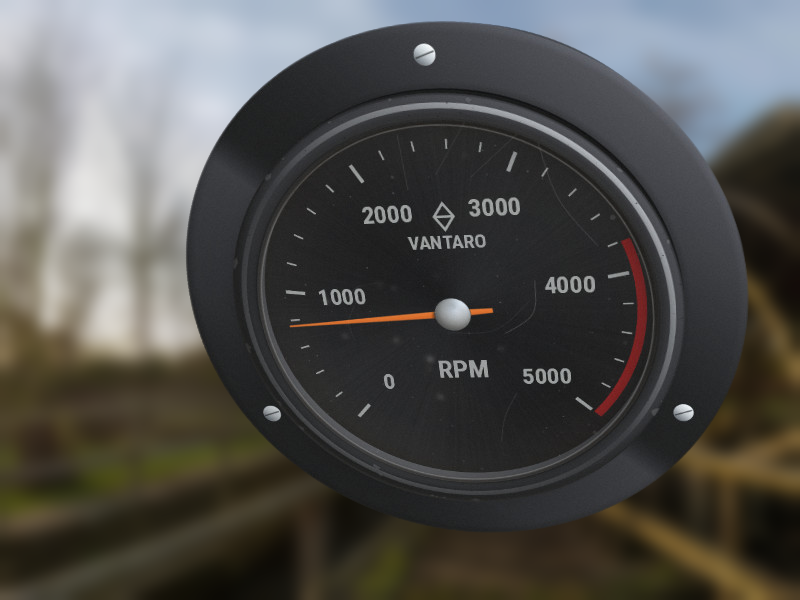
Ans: {"value": 800, "unit": "rpm"}
